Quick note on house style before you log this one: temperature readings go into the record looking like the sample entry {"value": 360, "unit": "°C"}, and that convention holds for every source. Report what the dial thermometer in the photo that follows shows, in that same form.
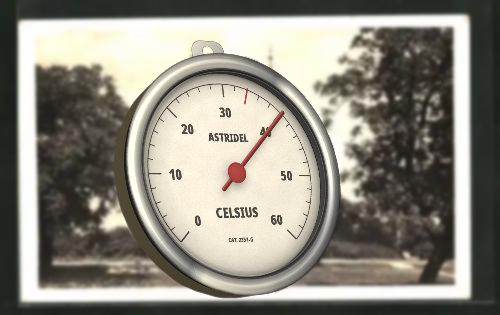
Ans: {"value": 40, "unit": "°C"}
